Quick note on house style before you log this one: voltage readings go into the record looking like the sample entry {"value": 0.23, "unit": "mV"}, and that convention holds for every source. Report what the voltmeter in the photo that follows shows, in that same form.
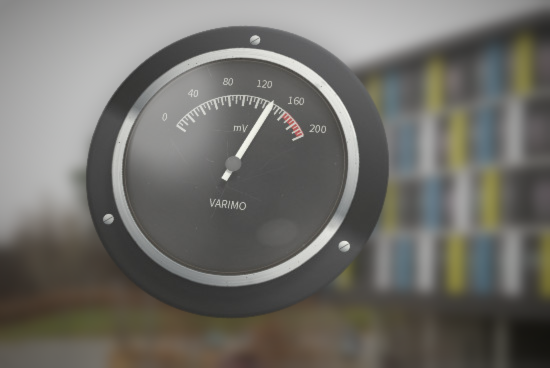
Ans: {"value": 140, "unit": "mV"}
